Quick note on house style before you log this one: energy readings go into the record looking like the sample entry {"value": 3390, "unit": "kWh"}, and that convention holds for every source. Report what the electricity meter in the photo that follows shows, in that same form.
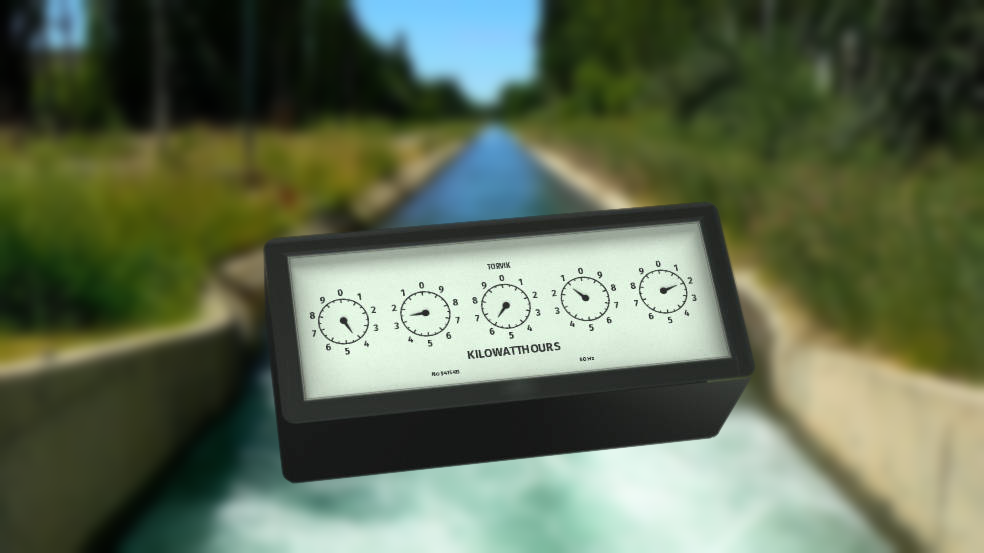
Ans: {"value": 42612, "unit": "kWh"}
